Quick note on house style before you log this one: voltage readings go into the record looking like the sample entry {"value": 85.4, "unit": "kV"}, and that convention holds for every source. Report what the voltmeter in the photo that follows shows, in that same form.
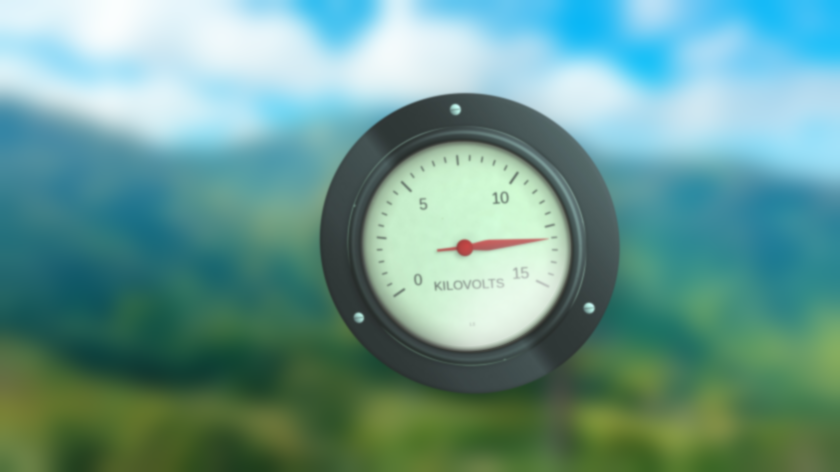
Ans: {"value": 13, "unit": "kV"}
